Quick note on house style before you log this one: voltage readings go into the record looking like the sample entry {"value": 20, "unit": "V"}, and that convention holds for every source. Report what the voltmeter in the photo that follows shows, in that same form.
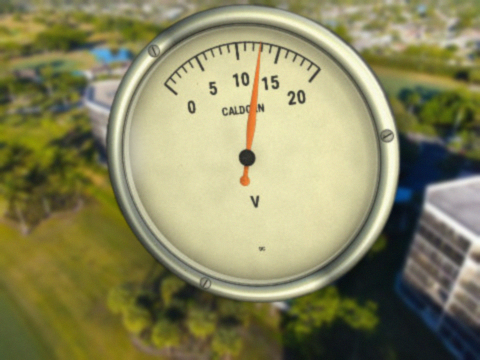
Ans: {"value": 13, "unit": "V"}
